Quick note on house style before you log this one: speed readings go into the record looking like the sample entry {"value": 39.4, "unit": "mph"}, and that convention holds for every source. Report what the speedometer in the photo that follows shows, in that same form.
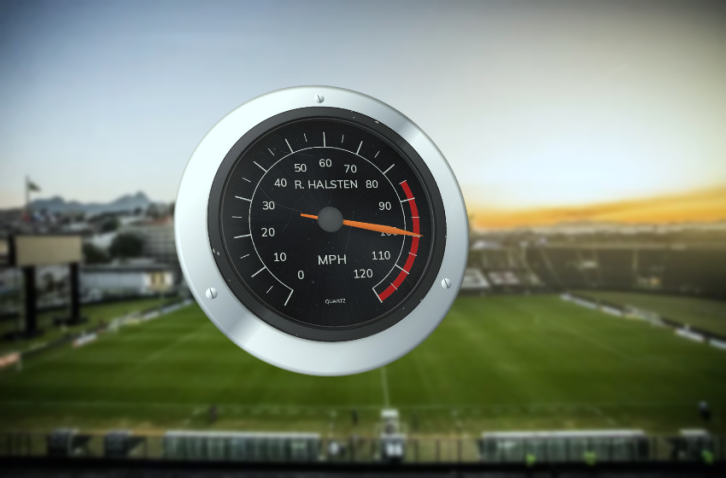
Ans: {"value": 100, "unit": "mph"}
